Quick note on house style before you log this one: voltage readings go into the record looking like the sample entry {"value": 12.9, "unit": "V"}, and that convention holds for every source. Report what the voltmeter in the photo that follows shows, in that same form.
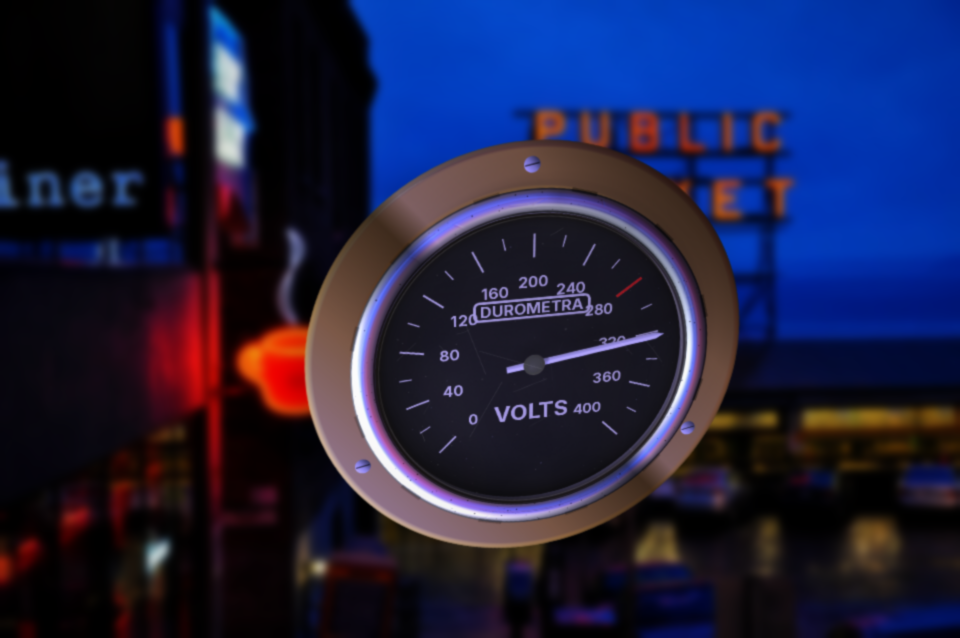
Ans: {"value": 320, "unit": "V"}
